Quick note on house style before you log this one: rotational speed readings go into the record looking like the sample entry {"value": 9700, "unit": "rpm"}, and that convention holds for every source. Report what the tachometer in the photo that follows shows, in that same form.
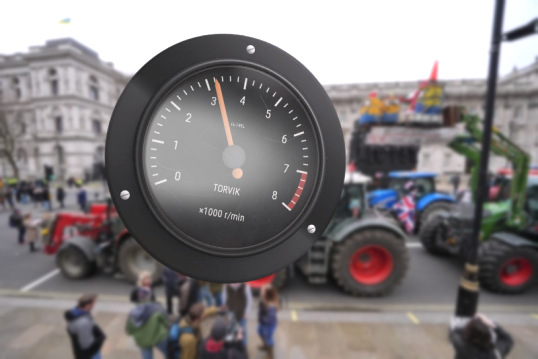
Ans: {"value": 3200, "unit": "rpm"}
